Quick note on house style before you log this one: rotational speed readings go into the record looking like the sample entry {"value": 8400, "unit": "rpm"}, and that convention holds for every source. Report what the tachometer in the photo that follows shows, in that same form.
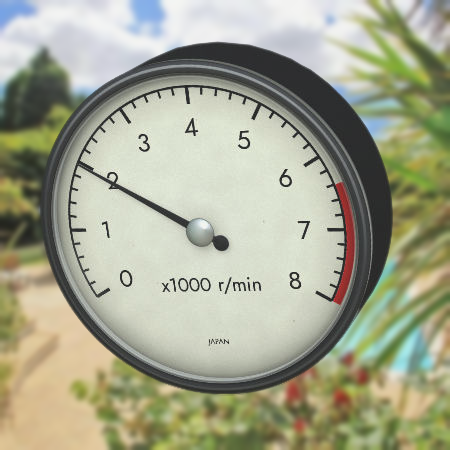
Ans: {"value": 2000, "unit": "rpm"}
